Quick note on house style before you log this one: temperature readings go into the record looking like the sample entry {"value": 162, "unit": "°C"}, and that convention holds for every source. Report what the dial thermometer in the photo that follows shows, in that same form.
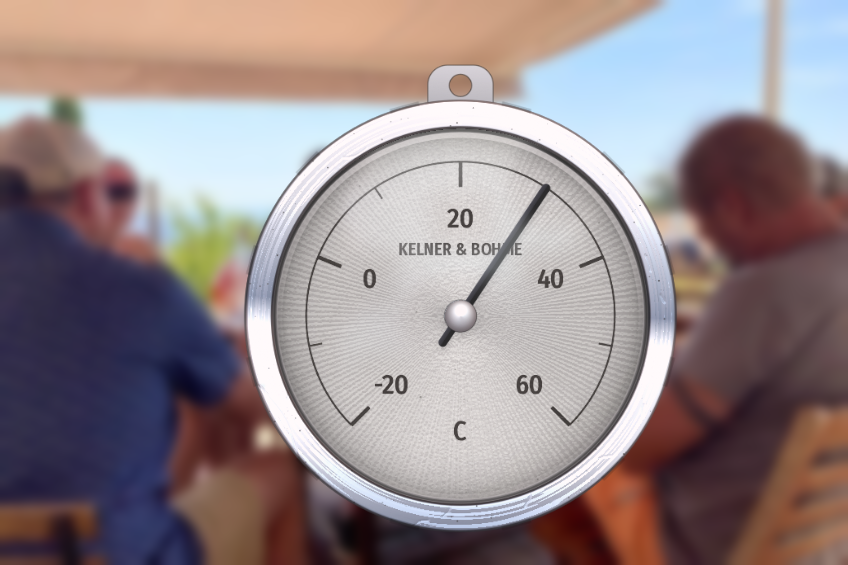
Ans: {"value": 30, "unit": "°C"}
